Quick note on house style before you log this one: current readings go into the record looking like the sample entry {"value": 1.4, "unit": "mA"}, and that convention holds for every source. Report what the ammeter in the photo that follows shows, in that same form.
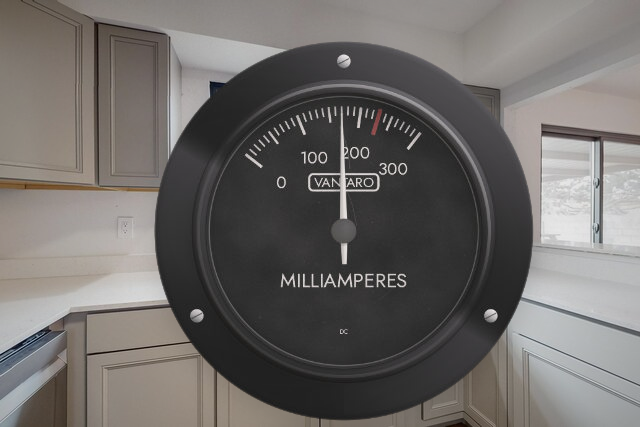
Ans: {"value": 170, "unit": "mA"}
